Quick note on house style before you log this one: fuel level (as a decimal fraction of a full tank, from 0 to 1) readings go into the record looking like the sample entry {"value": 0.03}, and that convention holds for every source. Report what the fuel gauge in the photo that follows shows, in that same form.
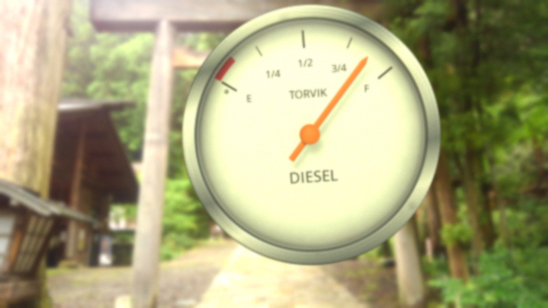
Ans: {"value": 0.875}
